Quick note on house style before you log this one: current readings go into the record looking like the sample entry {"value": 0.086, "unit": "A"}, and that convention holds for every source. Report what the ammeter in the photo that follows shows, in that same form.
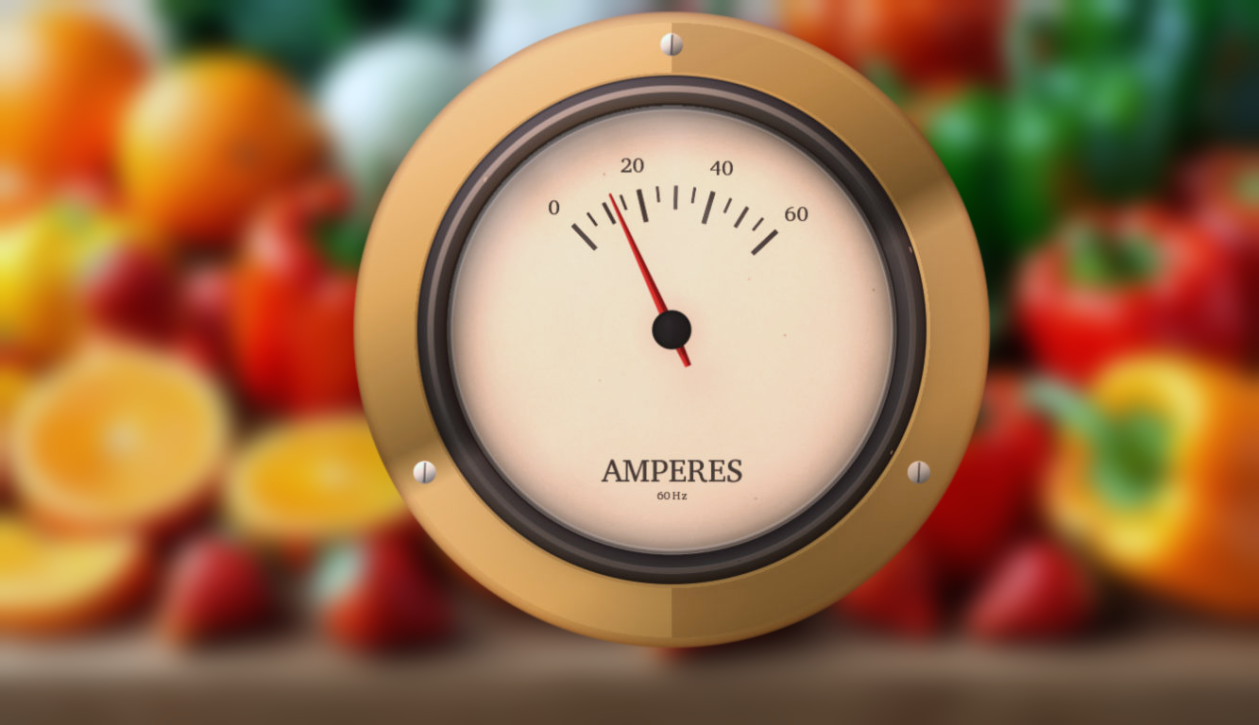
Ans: {"value": 12.5, "unit": "A"}
